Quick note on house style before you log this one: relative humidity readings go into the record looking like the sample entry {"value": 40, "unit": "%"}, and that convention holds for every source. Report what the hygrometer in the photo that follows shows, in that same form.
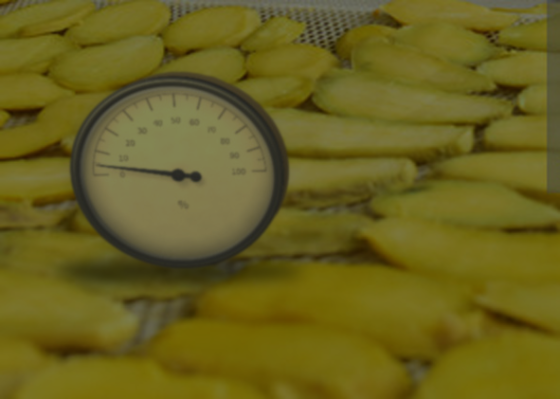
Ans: {"value": 5, "unit": "%"}
